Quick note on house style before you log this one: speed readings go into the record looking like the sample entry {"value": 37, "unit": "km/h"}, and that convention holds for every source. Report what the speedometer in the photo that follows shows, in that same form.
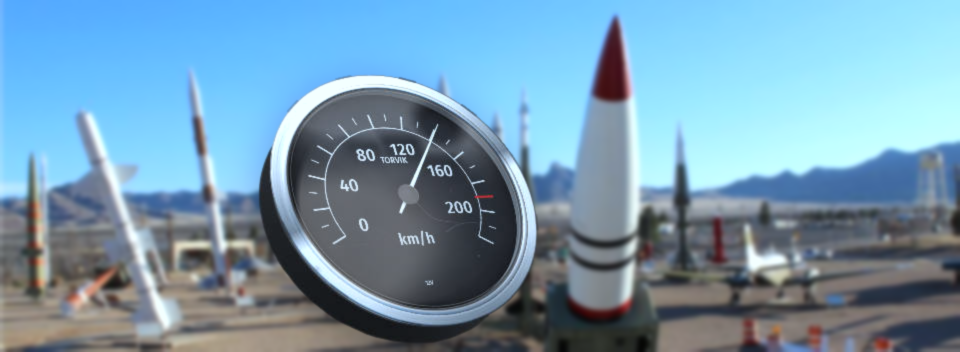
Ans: {"value": 140, "unit": "km/h"}
